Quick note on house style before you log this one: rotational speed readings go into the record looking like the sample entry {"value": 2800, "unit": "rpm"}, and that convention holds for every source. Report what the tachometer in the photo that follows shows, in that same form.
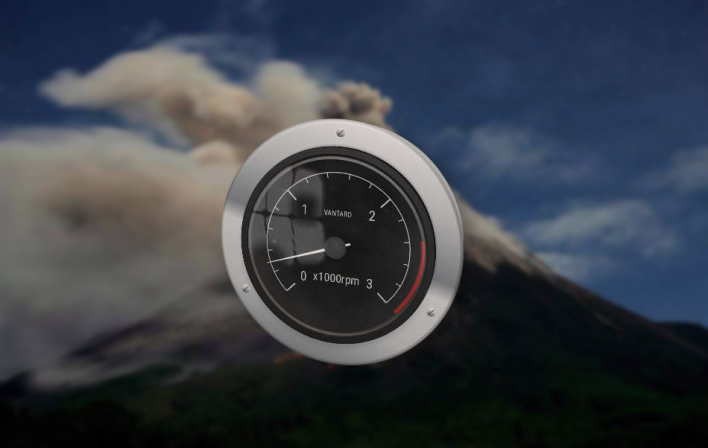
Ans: {"value": 300, "unit": "rpm"}
